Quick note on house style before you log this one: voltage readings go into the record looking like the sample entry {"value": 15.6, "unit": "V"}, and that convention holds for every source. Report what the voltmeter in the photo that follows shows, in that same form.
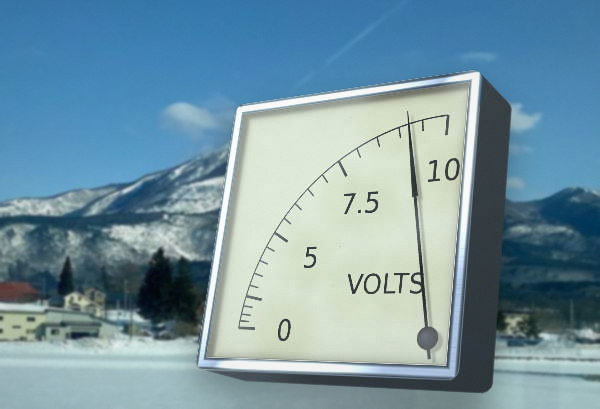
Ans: {"value": 9.25, "unit": "V"}
